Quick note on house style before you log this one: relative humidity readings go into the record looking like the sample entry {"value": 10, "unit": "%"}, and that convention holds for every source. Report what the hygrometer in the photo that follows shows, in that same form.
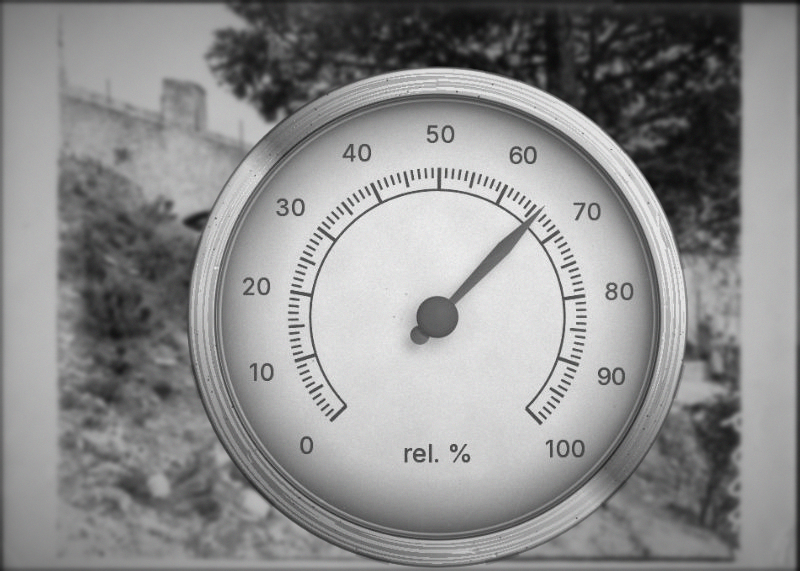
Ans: {"value": 66, "unit": "%"}
